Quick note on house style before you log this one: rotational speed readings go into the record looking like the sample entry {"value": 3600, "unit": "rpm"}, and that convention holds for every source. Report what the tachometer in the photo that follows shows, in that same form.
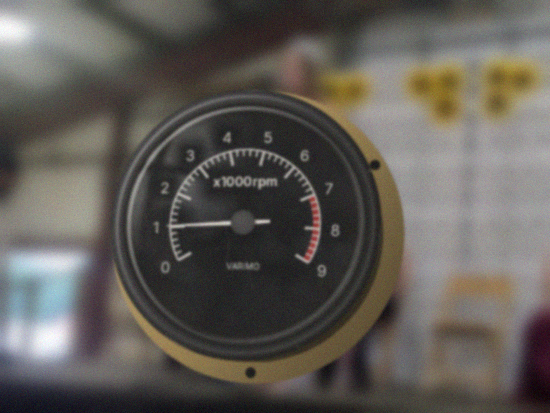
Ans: {"value": 1000, "unit": "rpm"}
